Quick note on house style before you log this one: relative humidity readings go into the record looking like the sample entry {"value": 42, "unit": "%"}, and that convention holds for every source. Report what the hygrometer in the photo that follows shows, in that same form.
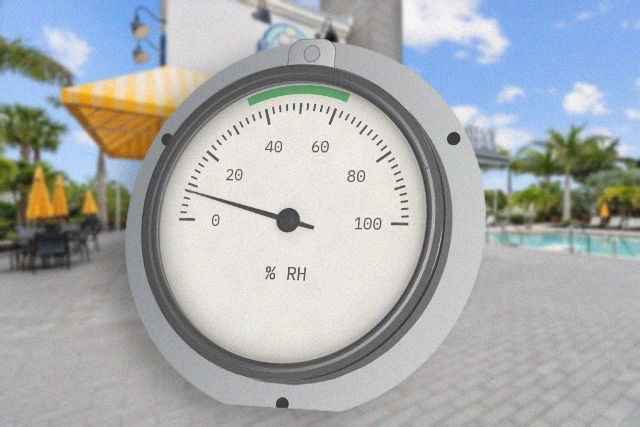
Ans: {"value": 8, "unit": "%"}
